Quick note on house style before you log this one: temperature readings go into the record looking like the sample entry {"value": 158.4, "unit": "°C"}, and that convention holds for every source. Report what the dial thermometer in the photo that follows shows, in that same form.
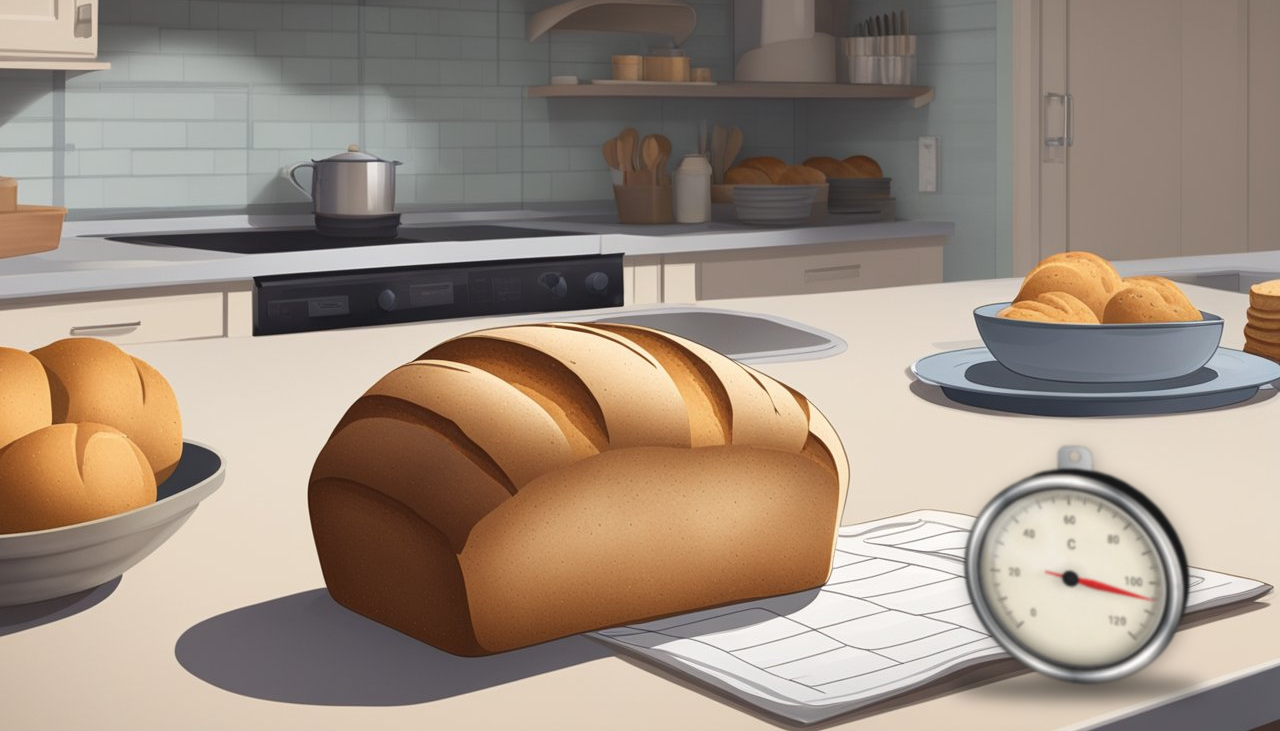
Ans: {"value": 105, "unit": "°C"}
